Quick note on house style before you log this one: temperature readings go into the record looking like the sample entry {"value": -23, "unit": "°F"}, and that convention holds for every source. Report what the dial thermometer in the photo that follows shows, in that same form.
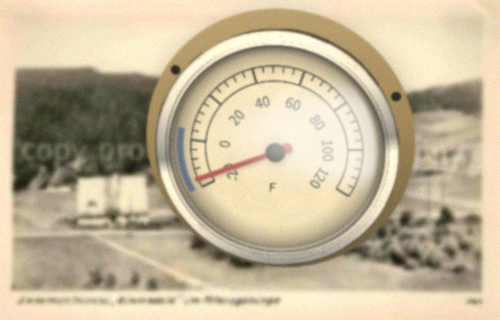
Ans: {"value": -16, "unit": "°F"}
